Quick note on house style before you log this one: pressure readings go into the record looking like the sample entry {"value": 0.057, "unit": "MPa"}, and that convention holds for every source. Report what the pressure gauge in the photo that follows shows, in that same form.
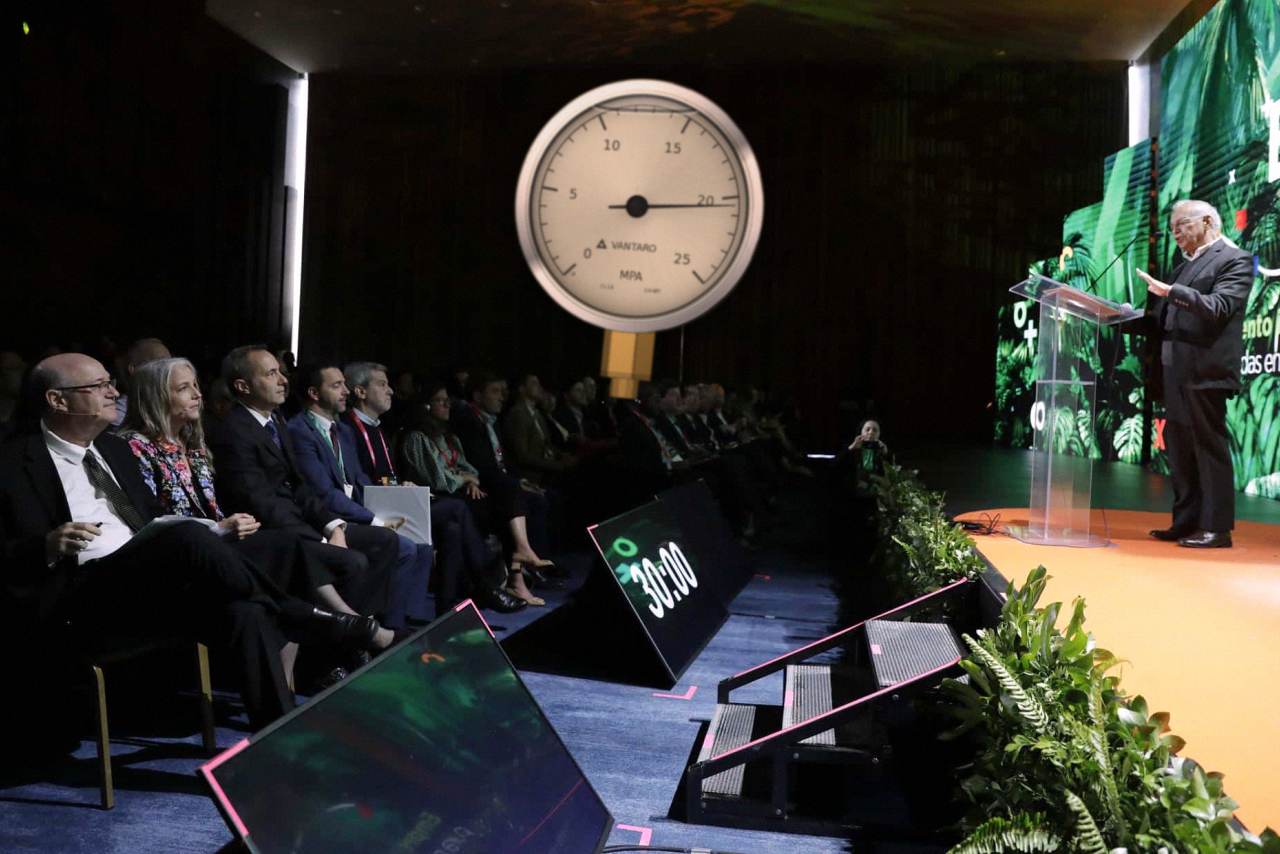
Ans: {"value": 20.5, "unit": "MPa"}
